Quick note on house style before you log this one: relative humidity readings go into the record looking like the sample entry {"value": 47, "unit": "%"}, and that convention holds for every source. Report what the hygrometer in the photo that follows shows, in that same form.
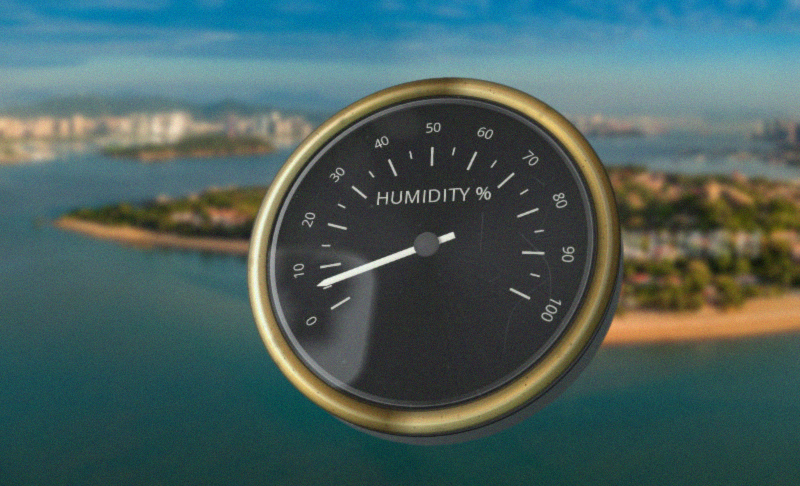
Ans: {"value": 5, "unit": "%"}
